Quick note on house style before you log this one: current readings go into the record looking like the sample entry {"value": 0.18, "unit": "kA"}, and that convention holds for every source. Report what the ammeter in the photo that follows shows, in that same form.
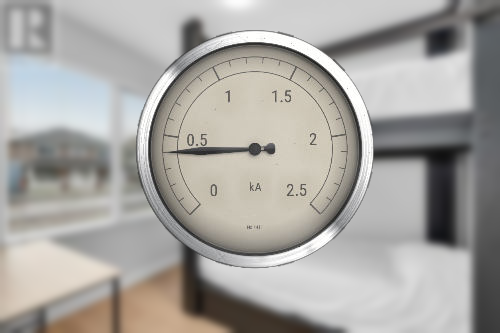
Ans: {"value": 0.4, "unit": "kA"}
